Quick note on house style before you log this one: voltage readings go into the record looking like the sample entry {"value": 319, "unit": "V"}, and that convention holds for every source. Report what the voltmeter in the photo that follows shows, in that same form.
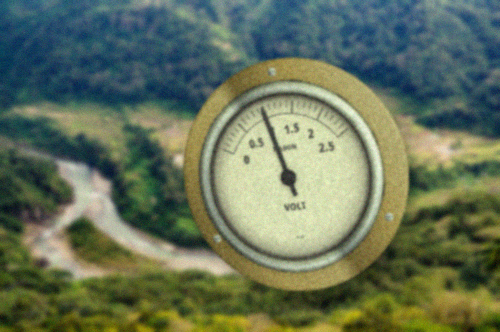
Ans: {"value": 1, "unit": "V"}
